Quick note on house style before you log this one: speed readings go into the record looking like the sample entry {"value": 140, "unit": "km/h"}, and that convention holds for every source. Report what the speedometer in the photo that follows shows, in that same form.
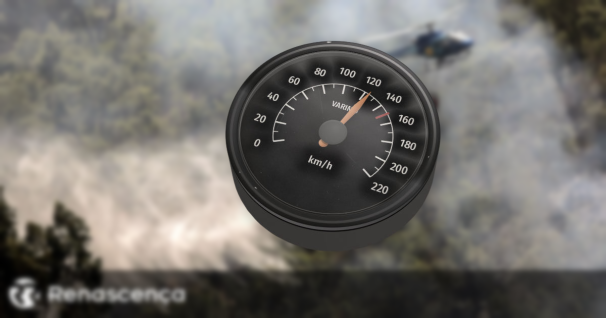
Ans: {"value": 125, "unit": "km/h"}
